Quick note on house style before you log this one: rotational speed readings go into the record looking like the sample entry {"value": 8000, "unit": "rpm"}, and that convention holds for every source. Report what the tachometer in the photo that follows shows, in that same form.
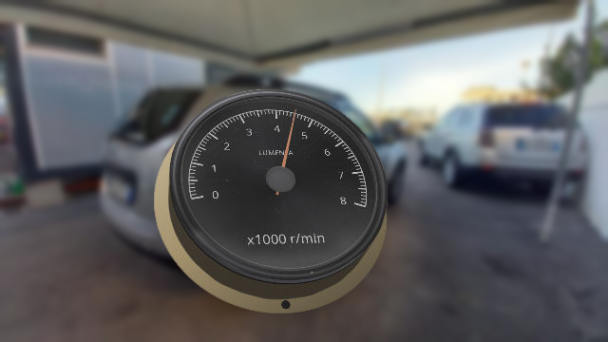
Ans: {"value": 4500, "unit": "rpm"}
